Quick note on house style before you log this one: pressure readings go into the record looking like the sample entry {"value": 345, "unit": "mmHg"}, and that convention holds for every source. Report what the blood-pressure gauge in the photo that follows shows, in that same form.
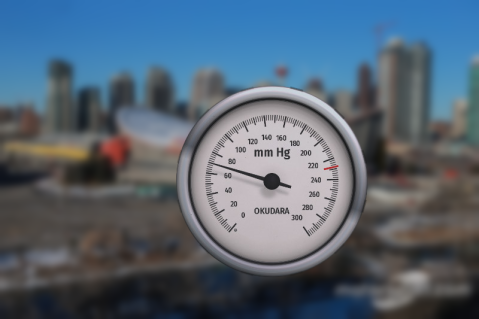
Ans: {"value": 70, "unit": "mmHg"}
